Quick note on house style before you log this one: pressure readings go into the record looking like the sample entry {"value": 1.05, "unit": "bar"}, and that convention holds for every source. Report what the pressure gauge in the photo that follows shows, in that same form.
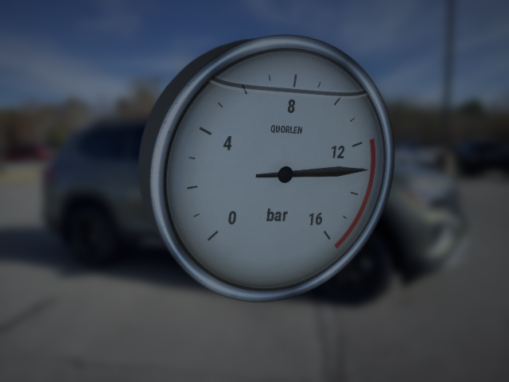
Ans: {"value": 13, "unit": "bar"}
